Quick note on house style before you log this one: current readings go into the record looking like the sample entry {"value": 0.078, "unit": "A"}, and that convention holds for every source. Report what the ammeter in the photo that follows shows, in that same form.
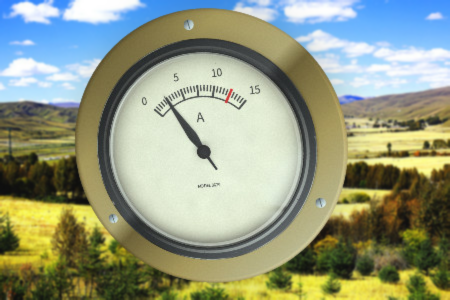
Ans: {"value": 2.5, "unit": "A"}
